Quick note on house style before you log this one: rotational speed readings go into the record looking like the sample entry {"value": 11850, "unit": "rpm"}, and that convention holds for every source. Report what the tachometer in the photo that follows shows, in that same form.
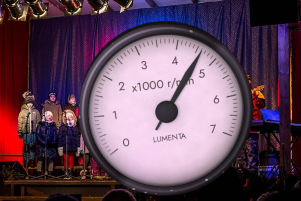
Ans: {"value": 4600, "unit": "rpm"}
